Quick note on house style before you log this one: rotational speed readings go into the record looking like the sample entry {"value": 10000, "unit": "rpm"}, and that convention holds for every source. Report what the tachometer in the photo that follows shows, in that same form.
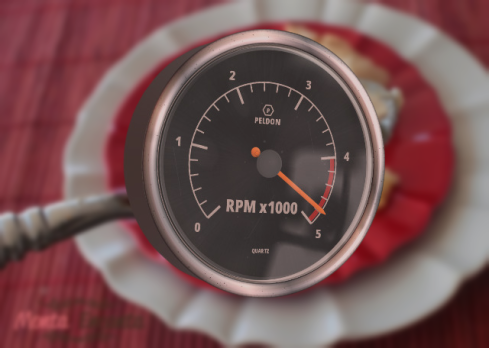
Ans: {"value": 4800, "unit": "rpm"}
